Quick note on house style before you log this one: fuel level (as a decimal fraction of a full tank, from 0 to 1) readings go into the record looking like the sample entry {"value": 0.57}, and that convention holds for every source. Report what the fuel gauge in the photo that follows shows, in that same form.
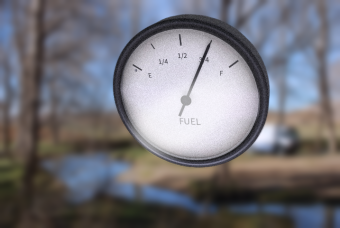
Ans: {"value": 0.75}
